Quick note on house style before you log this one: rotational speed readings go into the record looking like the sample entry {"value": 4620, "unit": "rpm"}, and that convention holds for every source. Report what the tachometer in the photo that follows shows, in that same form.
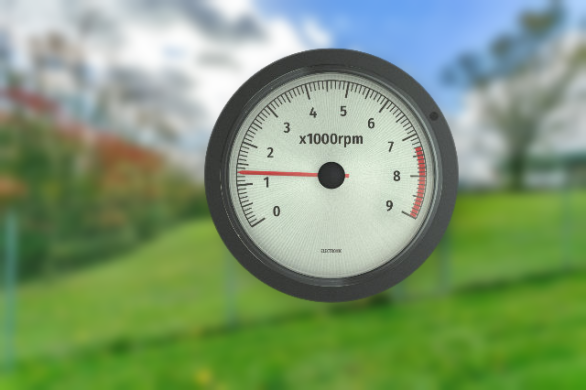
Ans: {"value": 1300, "unit": "rpm"}
